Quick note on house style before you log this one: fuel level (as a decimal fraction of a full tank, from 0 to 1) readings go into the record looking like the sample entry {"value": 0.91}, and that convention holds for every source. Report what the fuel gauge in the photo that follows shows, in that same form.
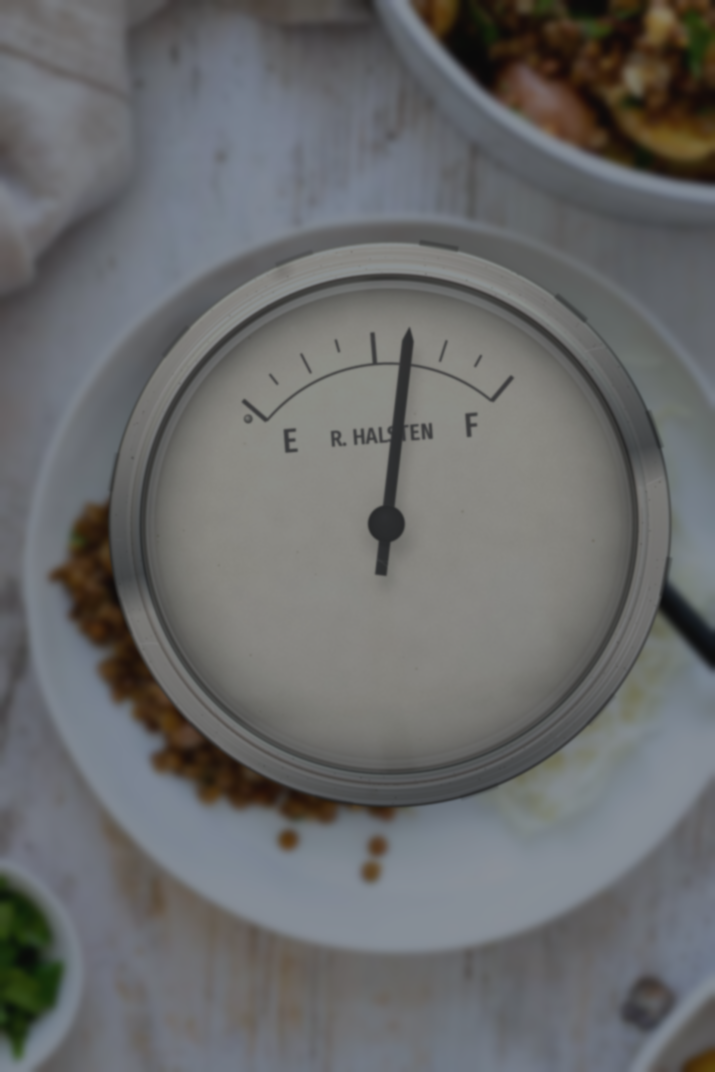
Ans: {"value": 0.625}
